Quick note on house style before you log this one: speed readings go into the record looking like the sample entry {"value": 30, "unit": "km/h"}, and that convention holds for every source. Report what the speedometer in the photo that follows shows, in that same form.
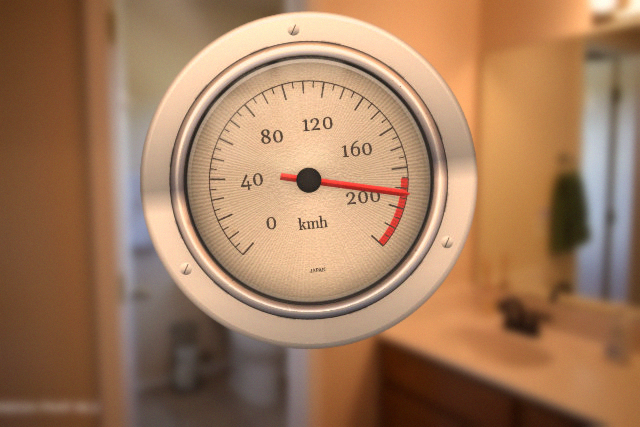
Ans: {"value": 192.5, "unit": "km/h"}
